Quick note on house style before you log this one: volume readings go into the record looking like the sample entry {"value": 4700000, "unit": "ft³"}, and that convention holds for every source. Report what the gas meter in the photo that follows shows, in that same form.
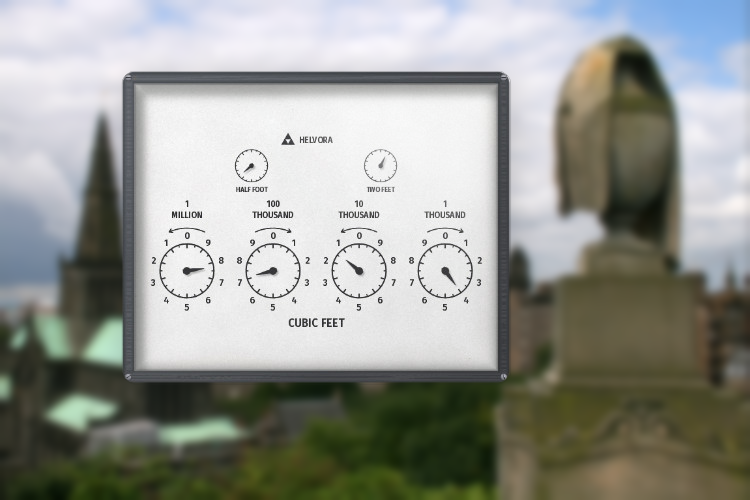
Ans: {"value": 771400, "unit": "ft³"}
